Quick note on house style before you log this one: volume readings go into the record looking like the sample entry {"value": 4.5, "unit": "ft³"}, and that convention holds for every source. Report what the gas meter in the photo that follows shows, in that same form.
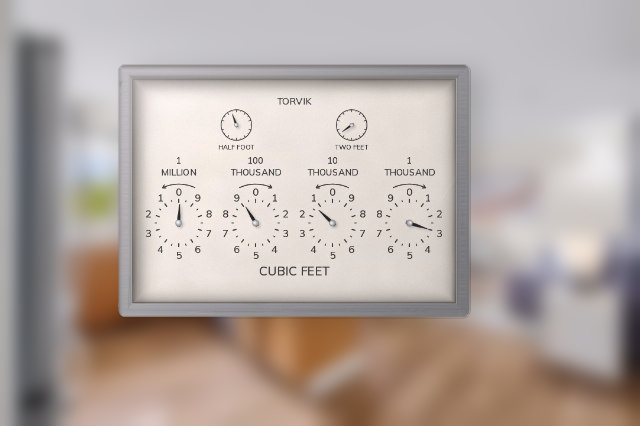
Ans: {"value": 991300, "unit": "ft³"}
